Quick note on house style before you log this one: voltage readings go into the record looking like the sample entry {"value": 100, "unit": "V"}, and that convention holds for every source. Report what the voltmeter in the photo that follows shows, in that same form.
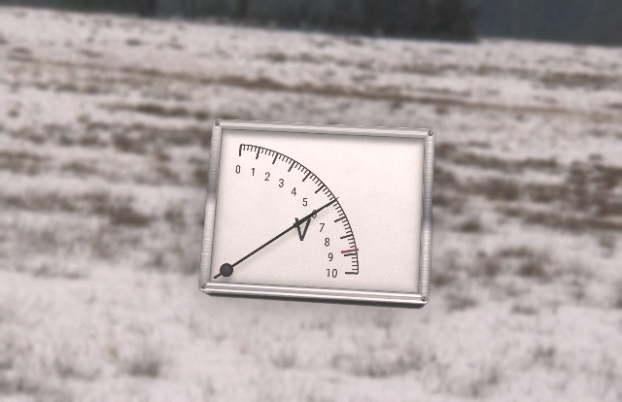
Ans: {"value": 6, "unit": "V"}
